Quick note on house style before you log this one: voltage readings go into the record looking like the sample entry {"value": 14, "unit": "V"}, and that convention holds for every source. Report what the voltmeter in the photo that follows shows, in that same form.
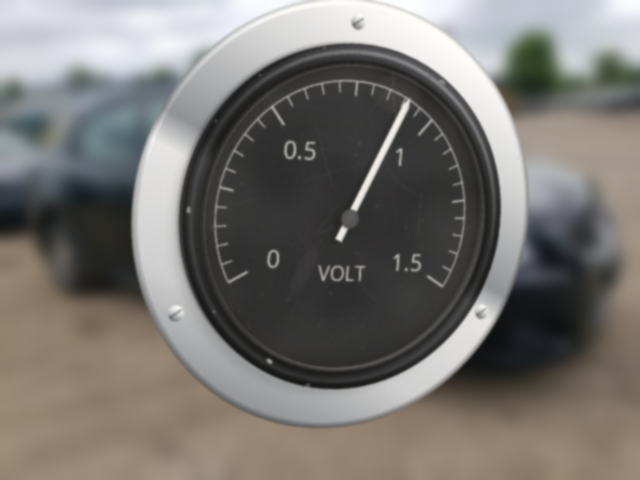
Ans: {"value": 0.9, "unit": "V"}
